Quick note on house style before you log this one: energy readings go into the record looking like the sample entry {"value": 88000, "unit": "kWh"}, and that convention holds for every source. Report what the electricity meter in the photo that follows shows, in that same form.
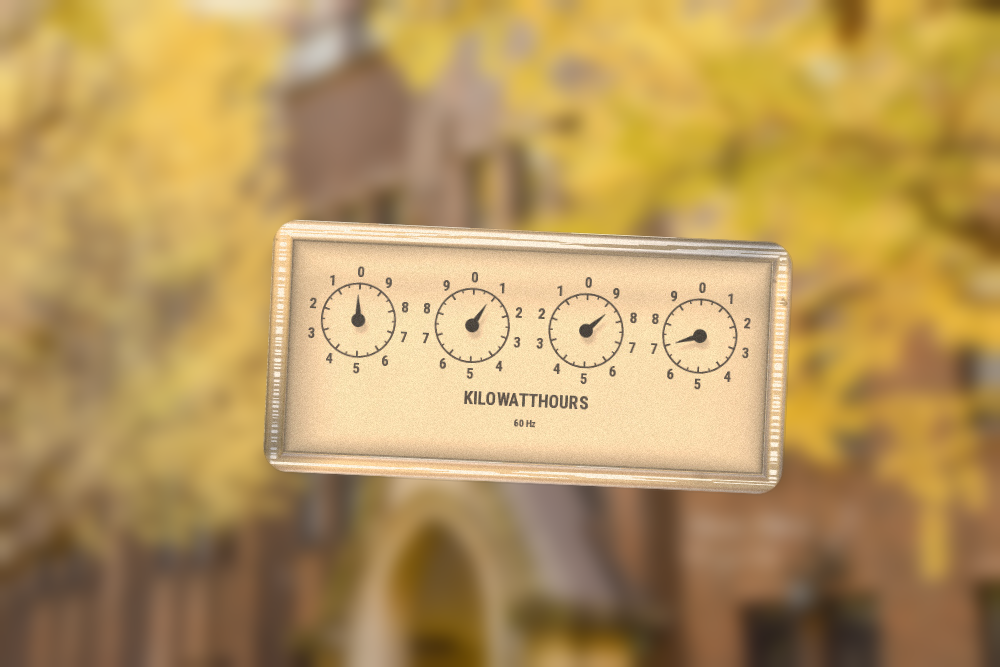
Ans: {"value": 87, "unit": "kWh"}
